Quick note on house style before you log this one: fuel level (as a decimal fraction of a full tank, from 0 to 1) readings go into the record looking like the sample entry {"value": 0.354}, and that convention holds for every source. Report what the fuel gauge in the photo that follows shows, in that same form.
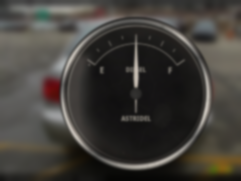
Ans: {"value": 0.5}
